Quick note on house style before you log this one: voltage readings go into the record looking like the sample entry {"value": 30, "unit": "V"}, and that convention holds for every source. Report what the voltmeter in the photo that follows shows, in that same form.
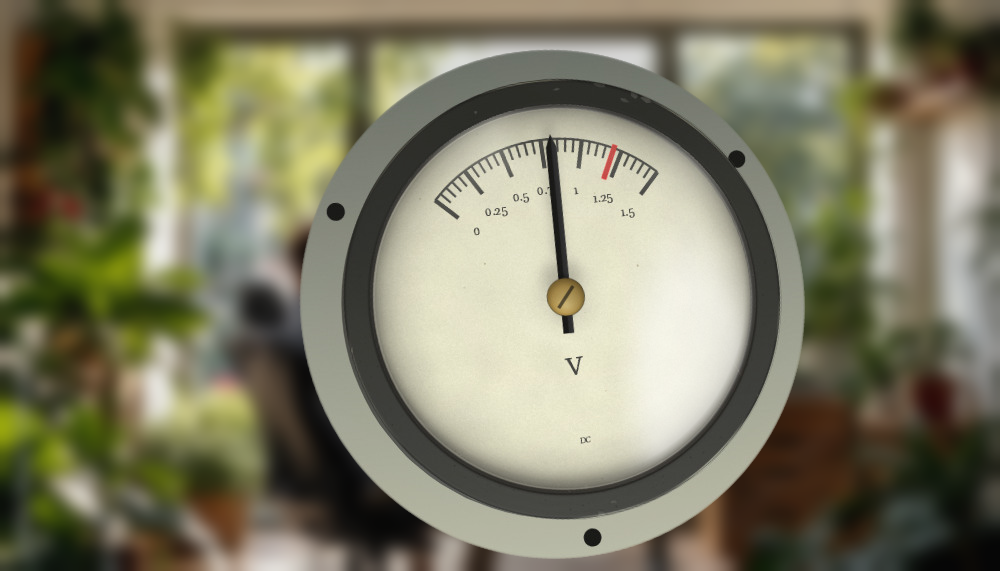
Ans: {"value": 0.8, "unit": "V"}
